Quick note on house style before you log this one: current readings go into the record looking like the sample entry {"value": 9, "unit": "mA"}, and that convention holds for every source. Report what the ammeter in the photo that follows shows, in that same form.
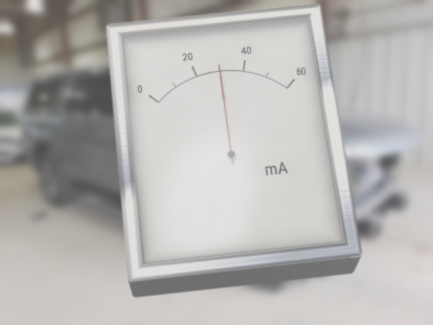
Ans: {"value": 30, "unit": "mA"}
